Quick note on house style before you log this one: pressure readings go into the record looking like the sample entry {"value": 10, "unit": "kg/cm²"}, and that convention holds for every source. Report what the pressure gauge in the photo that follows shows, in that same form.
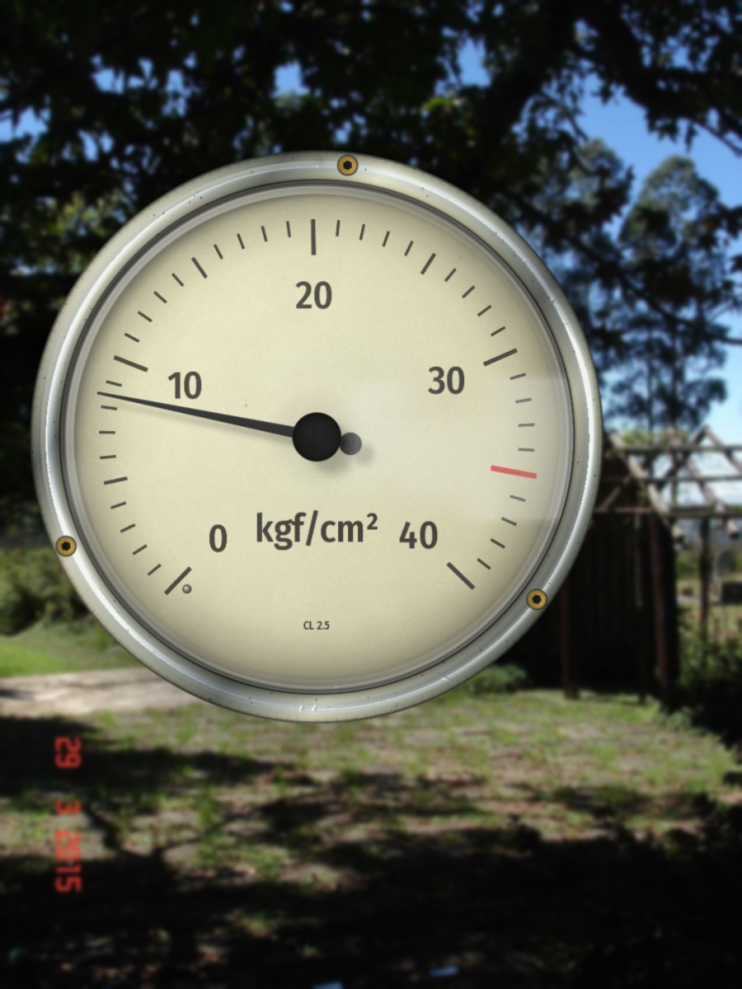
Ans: {"value": 8.5, "unit": "kg/cm²"}
